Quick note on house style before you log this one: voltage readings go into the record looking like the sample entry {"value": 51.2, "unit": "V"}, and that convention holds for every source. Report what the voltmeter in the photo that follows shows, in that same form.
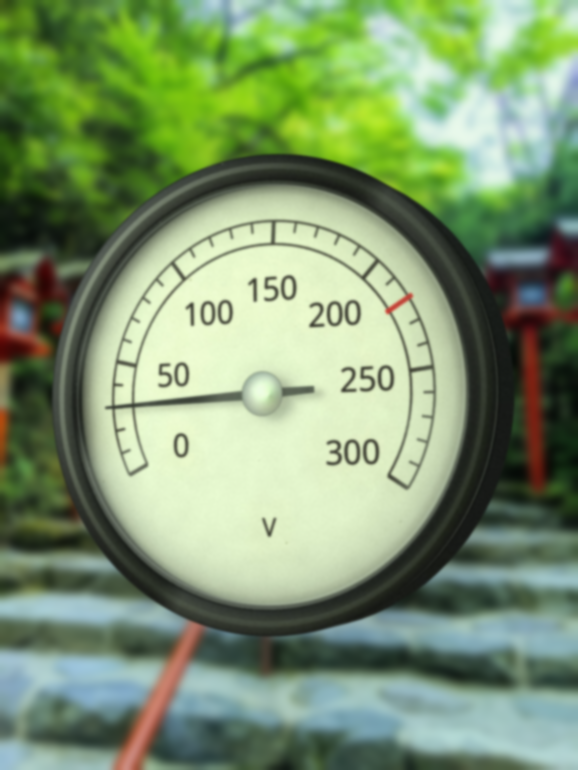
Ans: {"value": 30, "unit": "V"}
